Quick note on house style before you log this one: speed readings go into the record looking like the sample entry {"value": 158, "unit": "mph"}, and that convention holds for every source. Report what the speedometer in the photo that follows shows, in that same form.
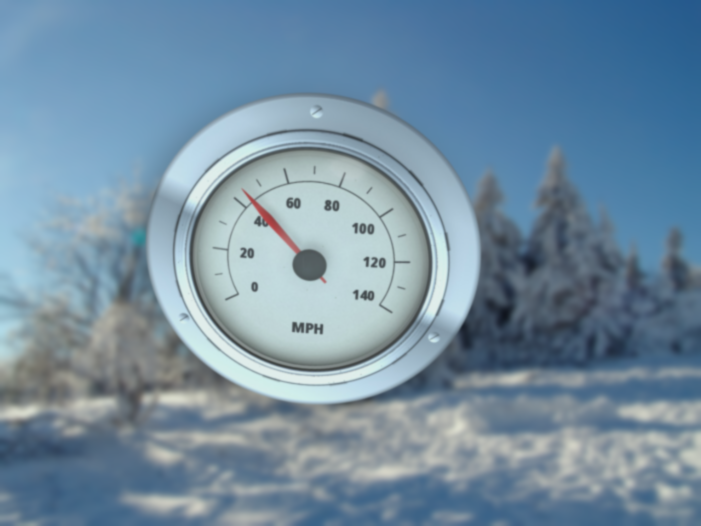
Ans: {"value": 45, "unit": "mph"}
